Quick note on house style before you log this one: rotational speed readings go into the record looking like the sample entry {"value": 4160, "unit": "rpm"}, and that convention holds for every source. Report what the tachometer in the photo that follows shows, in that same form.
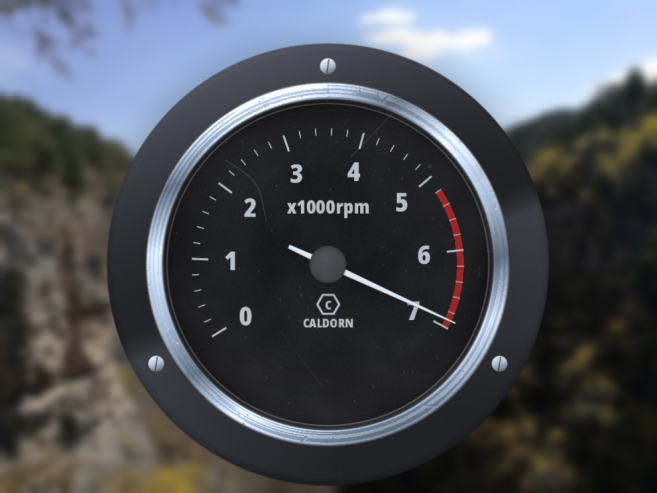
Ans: {"value": 6900, "unit": "rpm"}
